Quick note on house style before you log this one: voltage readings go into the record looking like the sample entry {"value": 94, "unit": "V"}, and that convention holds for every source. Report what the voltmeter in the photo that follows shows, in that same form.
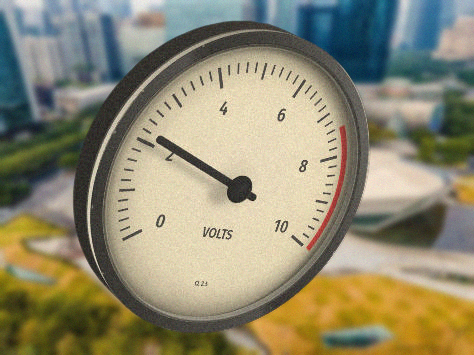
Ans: {"value": 2.2, "unit": "V"}
